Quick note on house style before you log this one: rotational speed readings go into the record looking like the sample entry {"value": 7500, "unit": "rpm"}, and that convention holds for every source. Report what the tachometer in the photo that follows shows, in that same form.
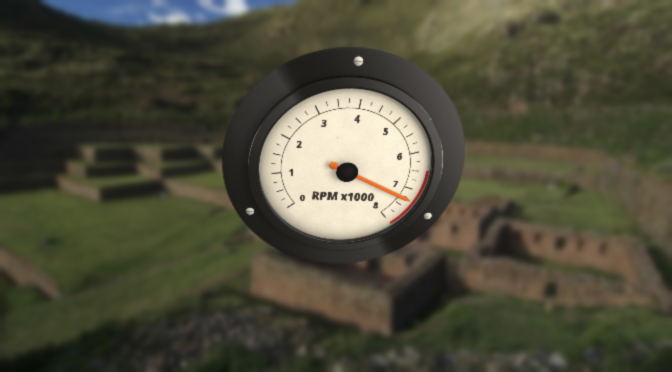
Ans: {"value": 7250, "unit": "rpm"}
